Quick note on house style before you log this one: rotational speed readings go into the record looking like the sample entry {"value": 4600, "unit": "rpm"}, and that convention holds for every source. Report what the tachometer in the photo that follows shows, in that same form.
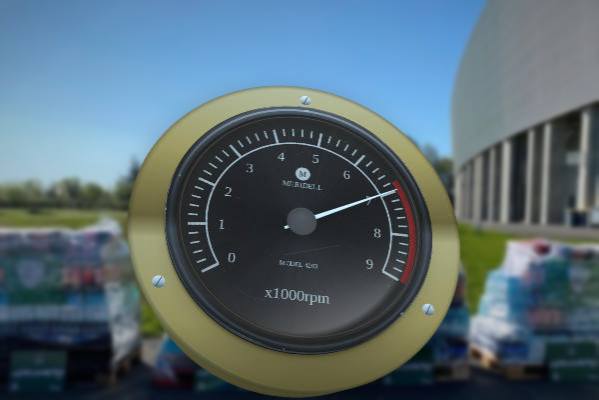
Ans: {"value": 7000, "unit": "rpm"}
